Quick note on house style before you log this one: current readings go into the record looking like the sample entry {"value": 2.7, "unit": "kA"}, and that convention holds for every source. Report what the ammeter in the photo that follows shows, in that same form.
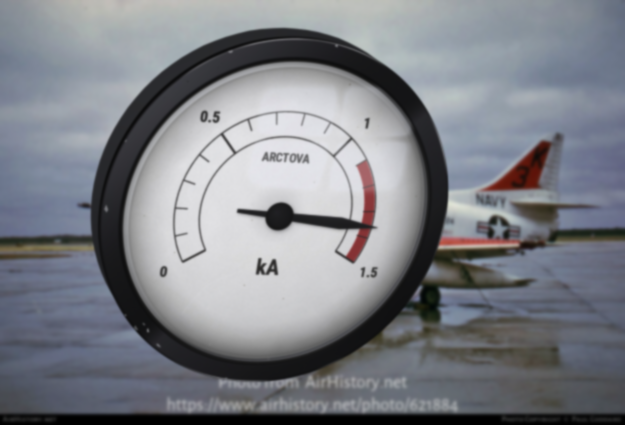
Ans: {"value": 1.35, "unit": "kA"}
